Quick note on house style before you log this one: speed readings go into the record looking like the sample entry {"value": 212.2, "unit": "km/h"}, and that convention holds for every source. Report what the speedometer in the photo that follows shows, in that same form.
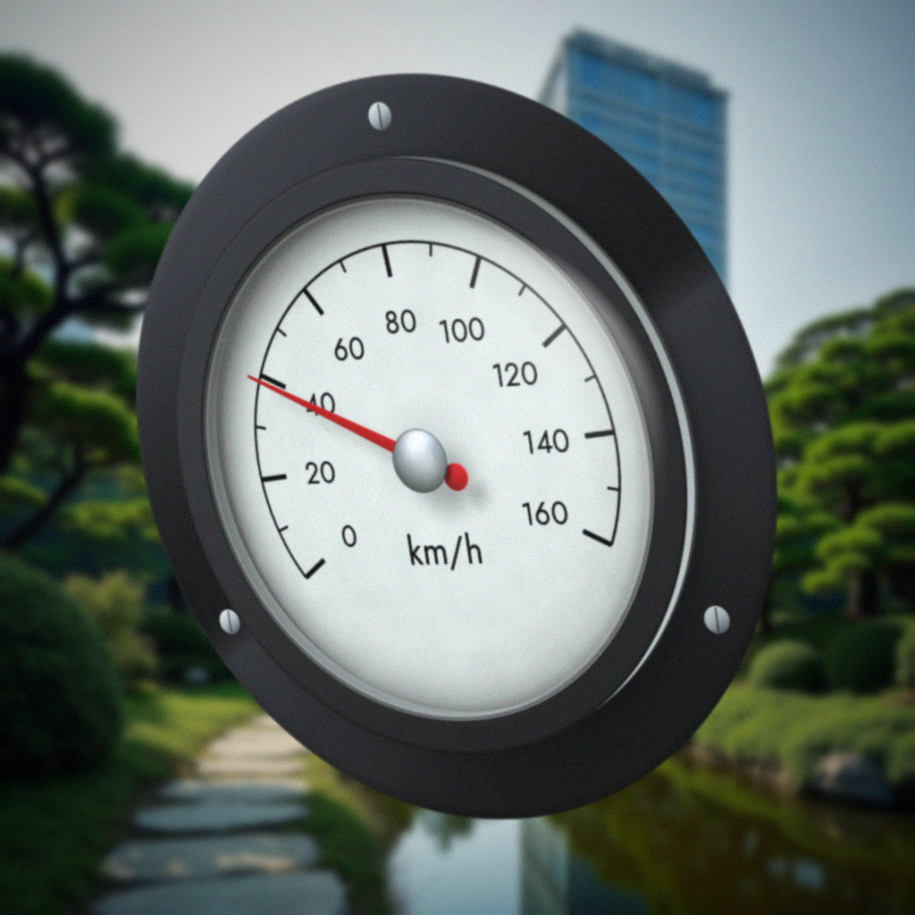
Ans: {"value": 40, "unit": "km/h"}
